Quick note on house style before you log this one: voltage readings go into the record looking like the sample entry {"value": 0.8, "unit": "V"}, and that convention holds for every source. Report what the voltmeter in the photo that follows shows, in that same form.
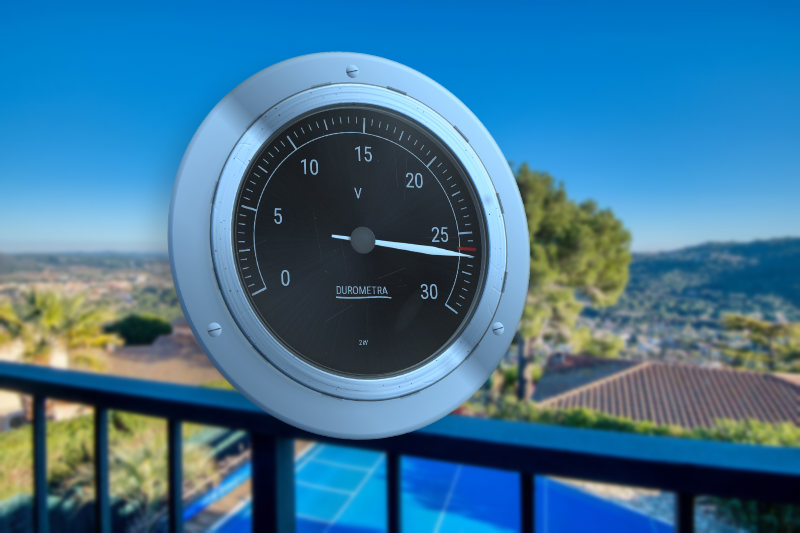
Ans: {"value": 26.5, "unit": "V"}
